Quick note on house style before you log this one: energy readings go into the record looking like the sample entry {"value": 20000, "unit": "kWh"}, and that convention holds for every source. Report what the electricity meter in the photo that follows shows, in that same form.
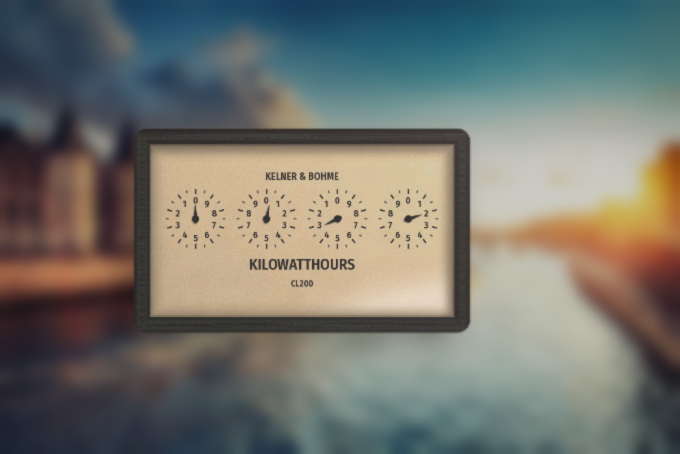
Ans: {"value": 32, "unit": "kWh"}
